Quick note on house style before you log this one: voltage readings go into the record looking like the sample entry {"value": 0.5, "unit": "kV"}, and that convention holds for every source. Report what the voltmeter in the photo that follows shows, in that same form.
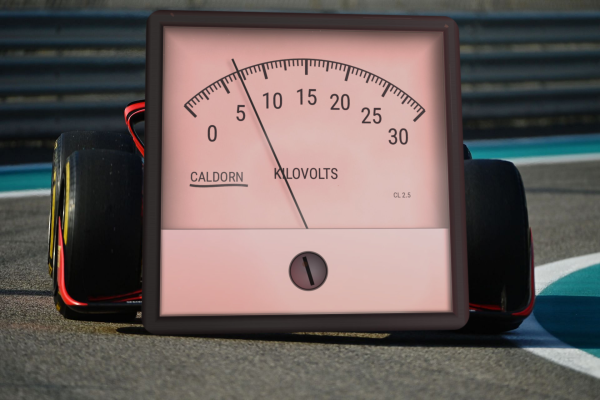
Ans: {"value": 7, "unit": "kV"}
